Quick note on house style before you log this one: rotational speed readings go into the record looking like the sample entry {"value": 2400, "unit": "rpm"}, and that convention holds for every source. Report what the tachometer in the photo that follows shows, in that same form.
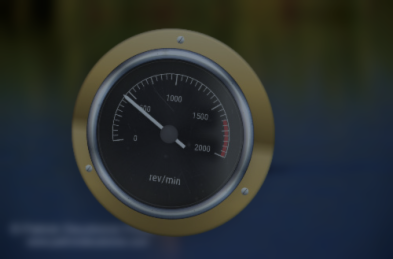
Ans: {"value": 450, "unit": "rpm"}
